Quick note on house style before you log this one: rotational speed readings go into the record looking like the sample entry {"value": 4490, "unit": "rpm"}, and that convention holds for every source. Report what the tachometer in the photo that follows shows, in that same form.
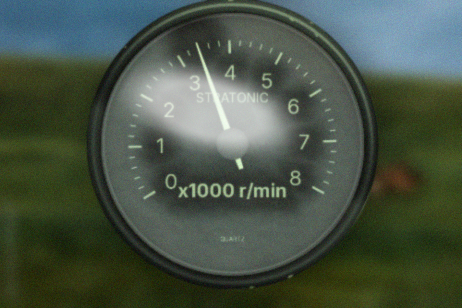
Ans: {"value": 3400, "unit": "rpm"}
